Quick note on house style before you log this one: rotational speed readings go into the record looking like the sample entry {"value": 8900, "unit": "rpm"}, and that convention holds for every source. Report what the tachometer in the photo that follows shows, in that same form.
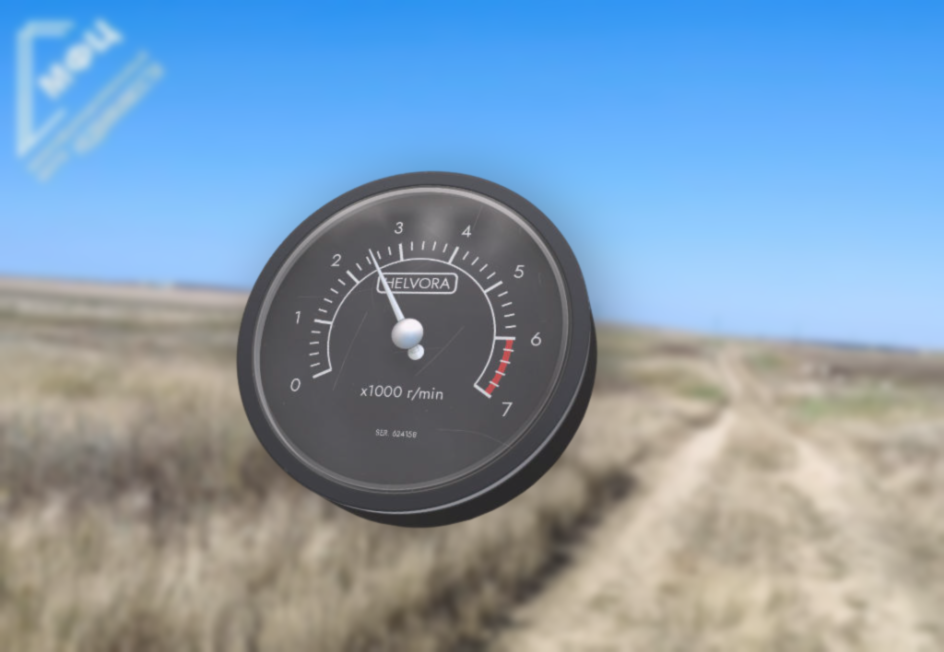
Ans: {"value": 2500, "unit": "rpm"}
